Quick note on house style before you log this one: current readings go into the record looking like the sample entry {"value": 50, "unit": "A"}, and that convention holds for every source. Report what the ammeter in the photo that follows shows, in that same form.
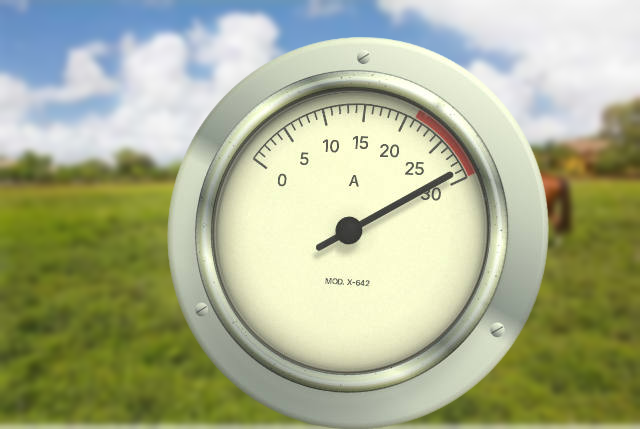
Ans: {"value": 29, "unit": "A"}
